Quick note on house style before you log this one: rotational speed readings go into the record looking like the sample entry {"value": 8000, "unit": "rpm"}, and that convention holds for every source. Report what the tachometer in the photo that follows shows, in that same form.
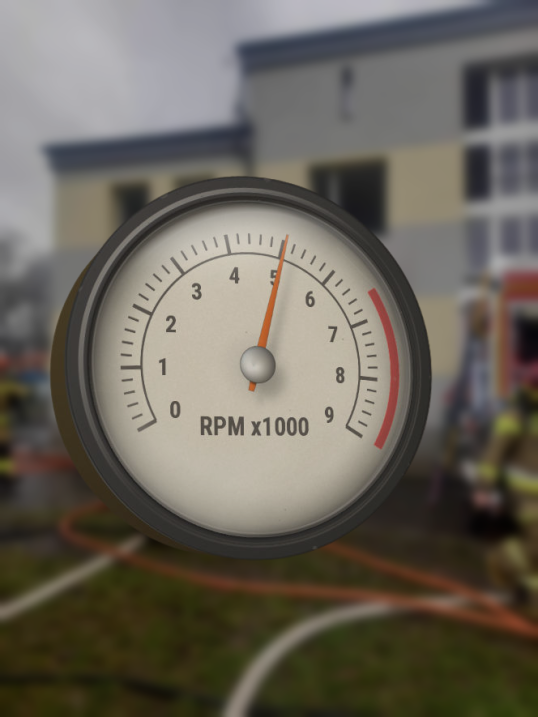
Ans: {"value": 5000, "unit": "rpm"}
